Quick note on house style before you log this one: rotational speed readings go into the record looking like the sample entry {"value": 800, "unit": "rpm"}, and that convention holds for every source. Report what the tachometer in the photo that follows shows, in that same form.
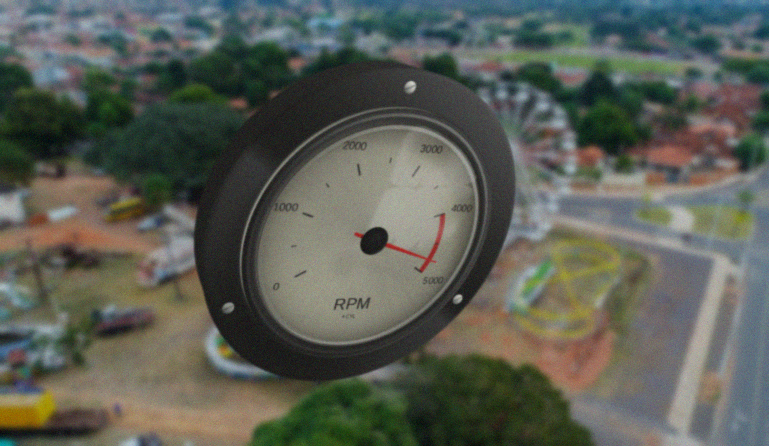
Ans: {"value": 4750, "unit": "rpm"}
